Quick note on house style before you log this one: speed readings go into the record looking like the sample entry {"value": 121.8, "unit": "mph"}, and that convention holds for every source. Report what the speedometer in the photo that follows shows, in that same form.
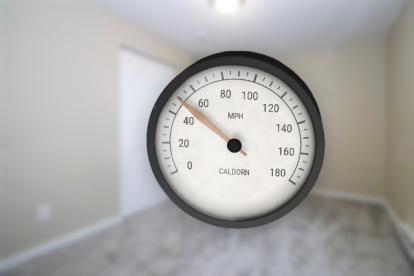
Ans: {"value": 50, "unit": "mph"}
